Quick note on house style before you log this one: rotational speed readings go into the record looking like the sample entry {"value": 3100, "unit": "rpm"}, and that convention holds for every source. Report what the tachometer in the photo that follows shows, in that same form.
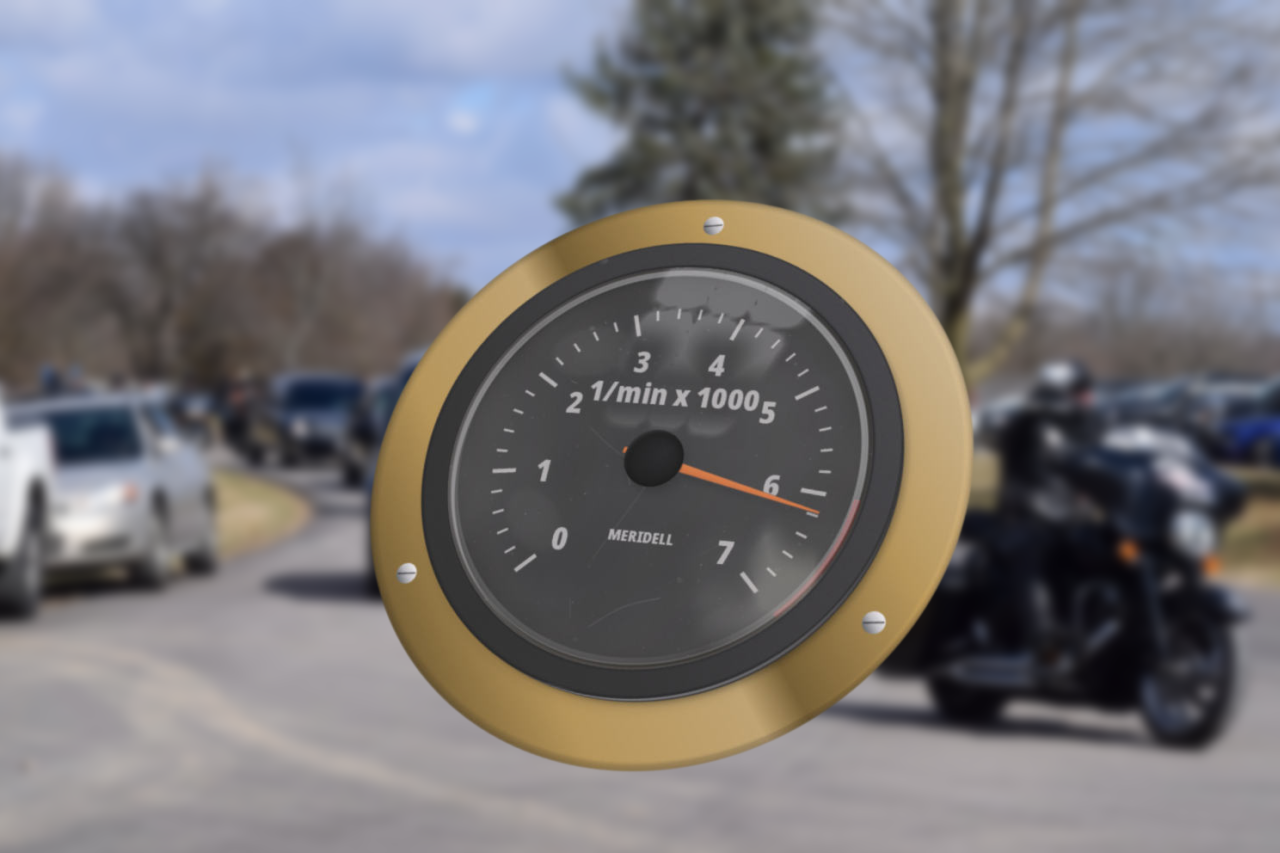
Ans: {"value": 6200, "unit": "rpm"}
